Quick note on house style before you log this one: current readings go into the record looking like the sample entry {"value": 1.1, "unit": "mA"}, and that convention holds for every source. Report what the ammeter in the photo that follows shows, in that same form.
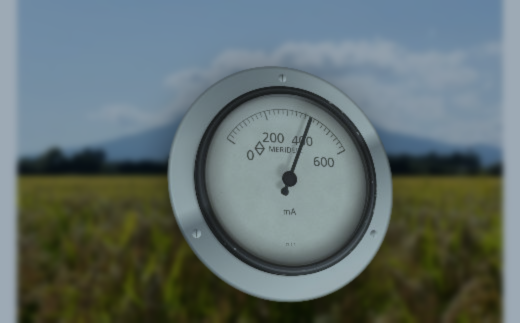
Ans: {"value": 400, "unit": "mA"}
